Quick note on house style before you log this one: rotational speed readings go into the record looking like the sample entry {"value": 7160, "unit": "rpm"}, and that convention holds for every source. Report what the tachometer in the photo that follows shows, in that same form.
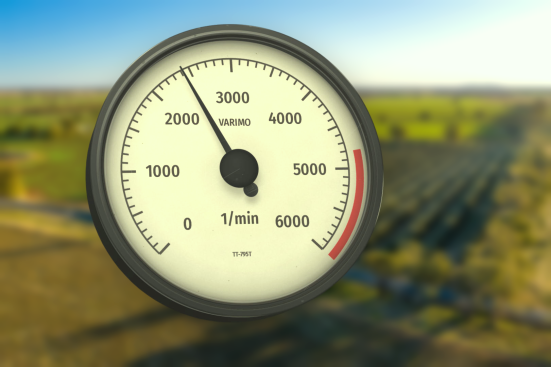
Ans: {"value": 2400, "unit": "rpm"}
